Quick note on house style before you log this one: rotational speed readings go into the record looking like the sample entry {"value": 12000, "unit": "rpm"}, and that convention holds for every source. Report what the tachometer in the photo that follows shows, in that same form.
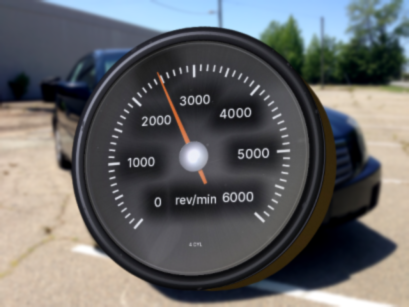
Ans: {"value": 2500, "unit": "rpm"}
